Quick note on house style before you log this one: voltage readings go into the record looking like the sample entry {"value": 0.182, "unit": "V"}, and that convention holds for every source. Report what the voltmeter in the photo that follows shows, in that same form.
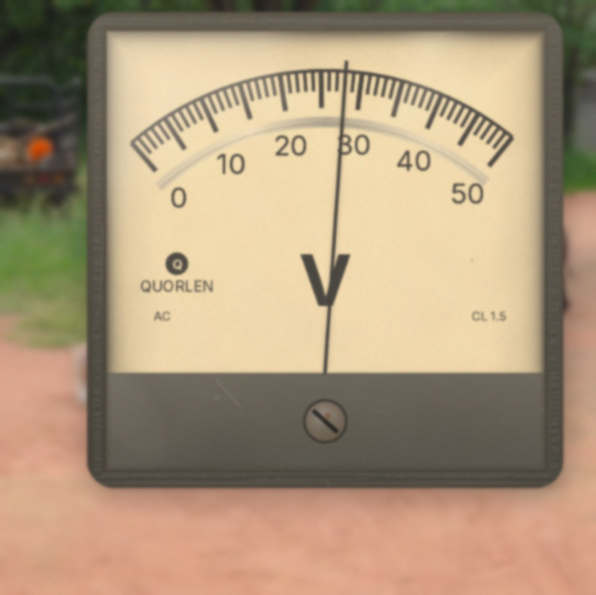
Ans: {"value": 28, "unit": "V"}
